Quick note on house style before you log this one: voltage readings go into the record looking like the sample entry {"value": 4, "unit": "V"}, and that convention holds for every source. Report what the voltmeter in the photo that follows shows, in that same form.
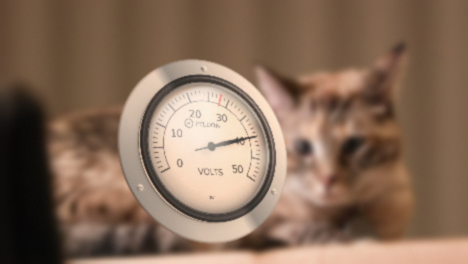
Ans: {"value": 40, "unit": "V"}
